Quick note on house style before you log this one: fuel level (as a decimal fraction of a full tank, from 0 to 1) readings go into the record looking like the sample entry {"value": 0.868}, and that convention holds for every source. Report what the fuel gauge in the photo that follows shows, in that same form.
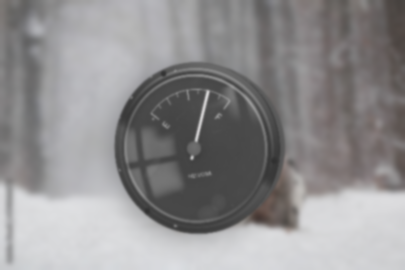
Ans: {"value": 0.75}
